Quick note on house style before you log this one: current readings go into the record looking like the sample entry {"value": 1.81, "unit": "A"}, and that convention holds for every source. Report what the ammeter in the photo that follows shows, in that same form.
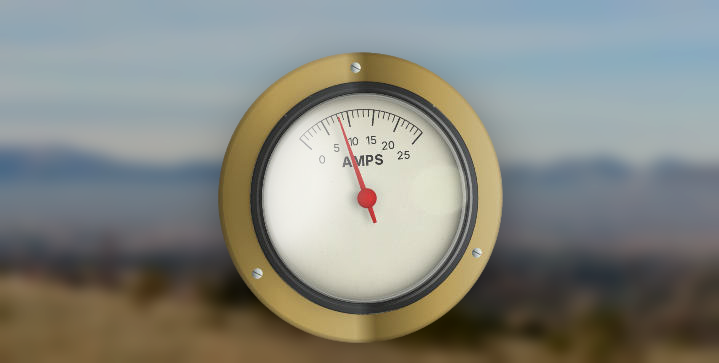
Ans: {"value": 8, "unit": "A"}
